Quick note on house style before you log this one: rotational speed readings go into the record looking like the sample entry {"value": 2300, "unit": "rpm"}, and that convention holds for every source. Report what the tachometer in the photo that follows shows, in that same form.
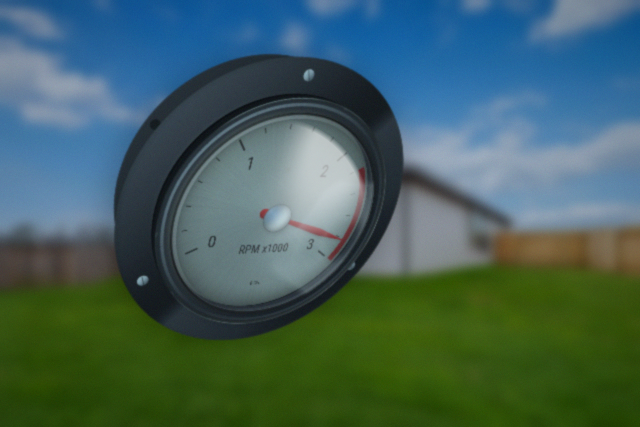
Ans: {"value": 2800, "unit": "rpm"}
